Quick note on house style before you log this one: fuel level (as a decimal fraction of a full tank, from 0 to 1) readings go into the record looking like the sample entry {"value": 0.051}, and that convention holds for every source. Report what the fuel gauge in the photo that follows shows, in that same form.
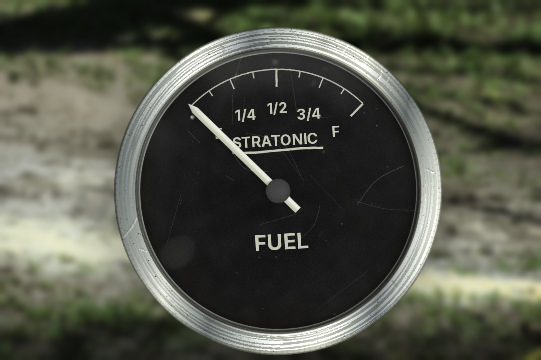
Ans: {"value": 0}
